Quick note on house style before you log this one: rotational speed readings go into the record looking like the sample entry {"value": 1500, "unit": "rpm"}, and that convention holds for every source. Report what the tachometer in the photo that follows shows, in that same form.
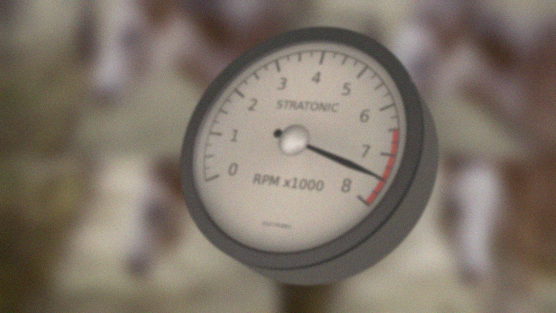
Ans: {"value": 7500, "unit": "rpm"}
